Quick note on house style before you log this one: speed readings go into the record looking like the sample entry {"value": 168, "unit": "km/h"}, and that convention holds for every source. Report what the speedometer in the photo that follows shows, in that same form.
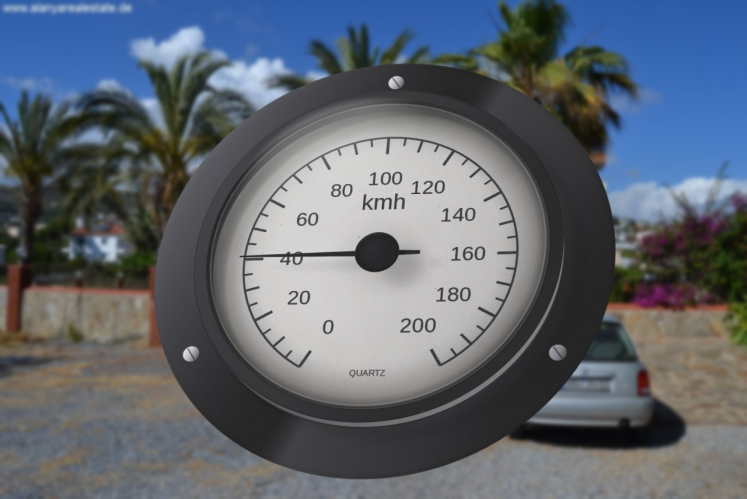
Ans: {"value": 40, "unit": "km/h"}
